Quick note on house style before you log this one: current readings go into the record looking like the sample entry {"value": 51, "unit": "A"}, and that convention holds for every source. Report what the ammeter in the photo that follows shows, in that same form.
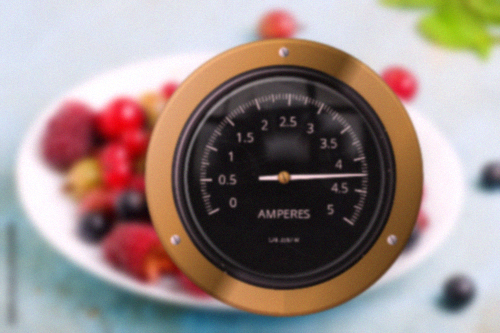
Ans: {"value": 4.25, "unit": "A"}
